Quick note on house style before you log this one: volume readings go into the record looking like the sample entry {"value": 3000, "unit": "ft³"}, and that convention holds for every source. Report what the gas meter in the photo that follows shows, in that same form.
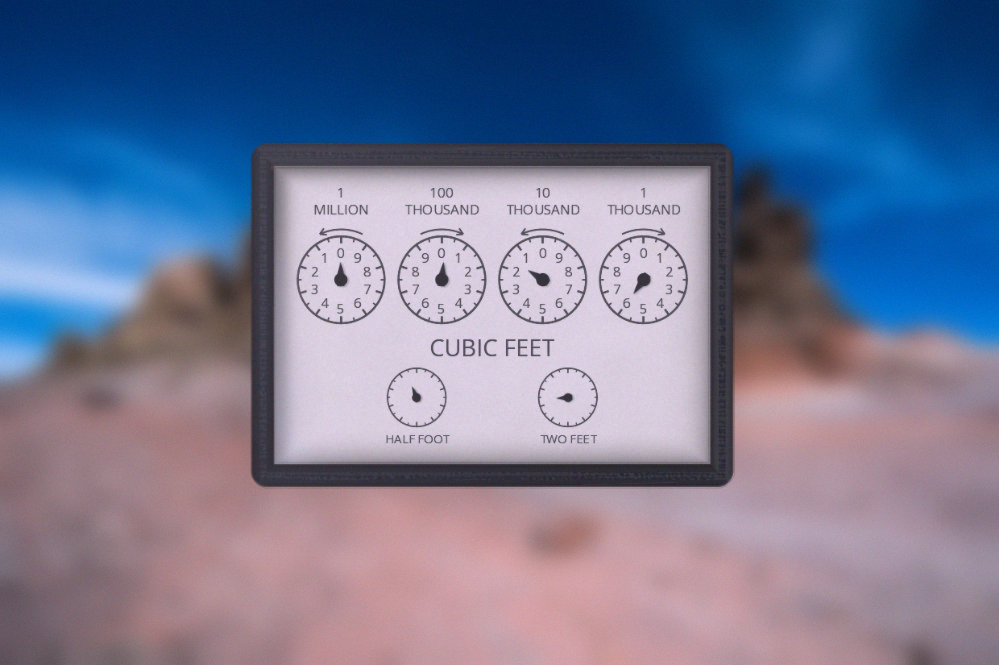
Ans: {"value": 1600, "unit": "ft³"}
